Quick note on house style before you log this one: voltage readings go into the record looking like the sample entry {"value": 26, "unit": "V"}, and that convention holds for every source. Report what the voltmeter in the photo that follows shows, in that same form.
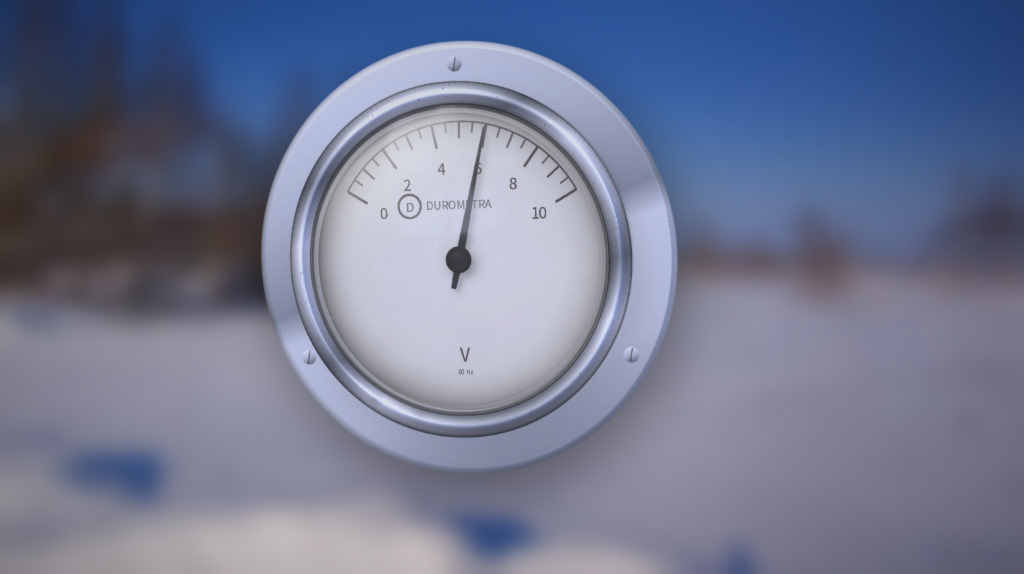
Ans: {"value": 6, "unit": "V"}
